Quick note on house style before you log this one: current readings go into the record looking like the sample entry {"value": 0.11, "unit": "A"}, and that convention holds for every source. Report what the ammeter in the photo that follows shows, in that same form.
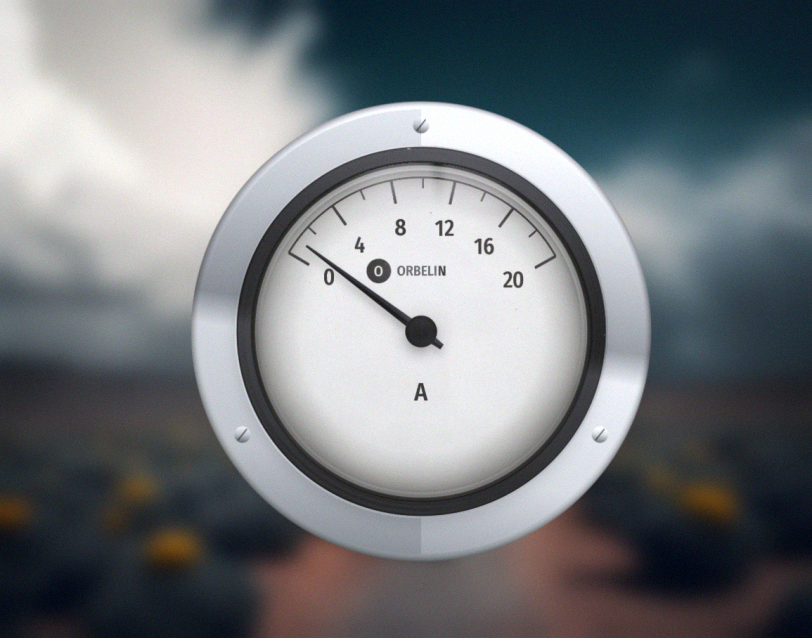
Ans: {"value": 1, "unit": "A"}
